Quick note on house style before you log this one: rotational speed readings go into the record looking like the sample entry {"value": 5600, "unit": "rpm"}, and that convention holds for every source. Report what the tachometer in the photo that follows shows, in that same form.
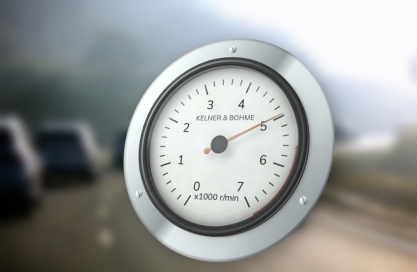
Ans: {"value": 5000, "unit": "rpm"}
